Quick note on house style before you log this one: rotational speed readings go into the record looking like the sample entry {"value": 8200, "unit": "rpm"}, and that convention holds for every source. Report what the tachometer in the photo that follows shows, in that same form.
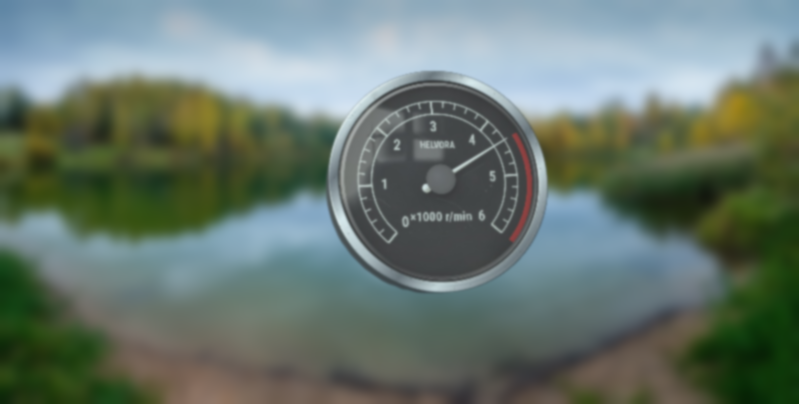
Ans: {"value": 4400, "unit": "rpm"}
